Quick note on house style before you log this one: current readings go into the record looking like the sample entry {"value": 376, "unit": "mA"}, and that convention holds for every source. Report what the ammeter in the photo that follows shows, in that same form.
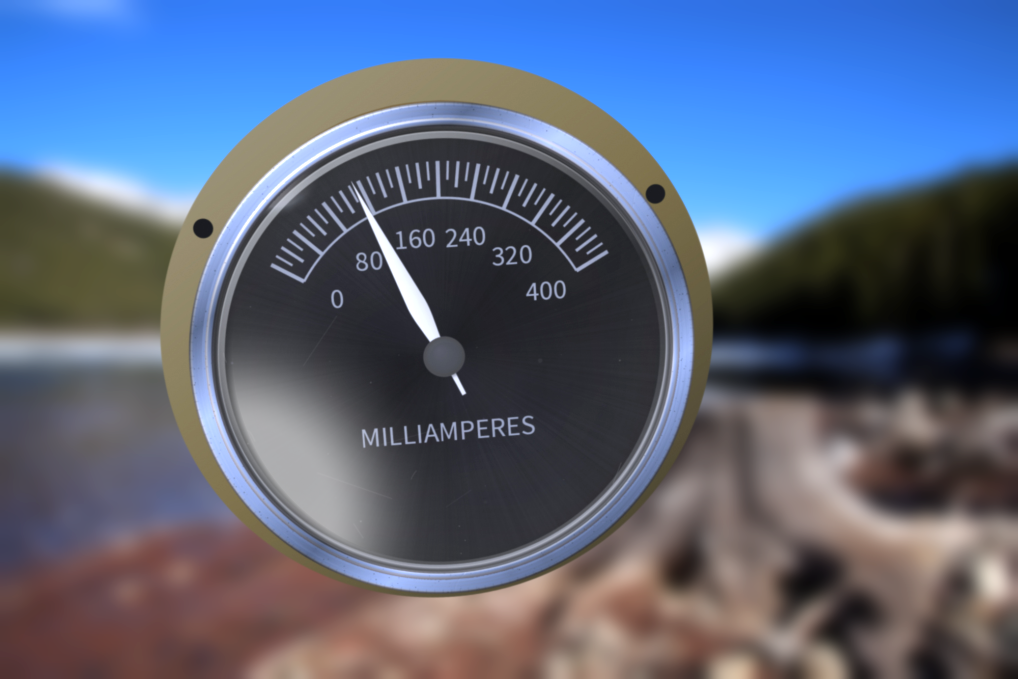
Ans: {"value": 115, "unit": "mA"}
